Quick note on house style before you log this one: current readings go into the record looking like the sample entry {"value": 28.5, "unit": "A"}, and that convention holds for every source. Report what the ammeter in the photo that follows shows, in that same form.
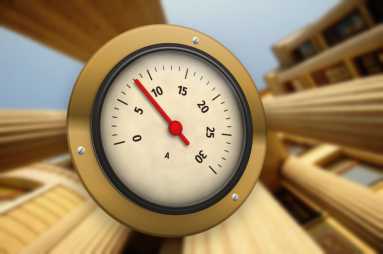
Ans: {"value": 8, "unit": "A"}
